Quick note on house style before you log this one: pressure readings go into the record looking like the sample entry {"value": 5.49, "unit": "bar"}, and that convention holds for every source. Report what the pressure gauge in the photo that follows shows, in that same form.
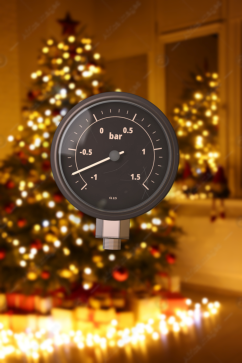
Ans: {"value": -0.8, "unit": "bar"}
